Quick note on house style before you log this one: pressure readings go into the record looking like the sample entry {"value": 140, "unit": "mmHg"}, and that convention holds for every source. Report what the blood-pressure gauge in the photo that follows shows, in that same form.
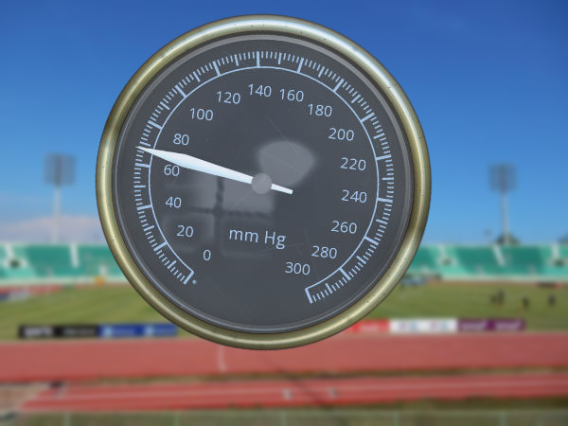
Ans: {"value": 68, "unit": "mmHg"}
